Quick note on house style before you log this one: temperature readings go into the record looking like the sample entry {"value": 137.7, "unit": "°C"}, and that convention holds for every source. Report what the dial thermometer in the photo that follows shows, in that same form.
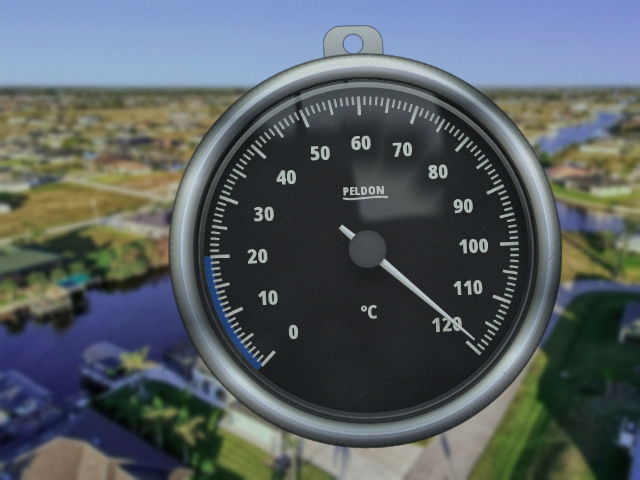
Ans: {"value": 119, "unit": "°C"}
